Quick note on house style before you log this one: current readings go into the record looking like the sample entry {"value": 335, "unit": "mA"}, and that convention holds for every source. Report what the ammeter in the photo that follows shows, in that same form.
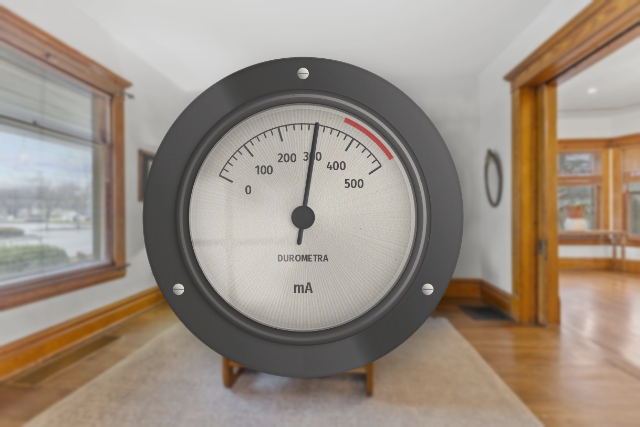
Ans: {"value": 300, "unit": "mA"}
